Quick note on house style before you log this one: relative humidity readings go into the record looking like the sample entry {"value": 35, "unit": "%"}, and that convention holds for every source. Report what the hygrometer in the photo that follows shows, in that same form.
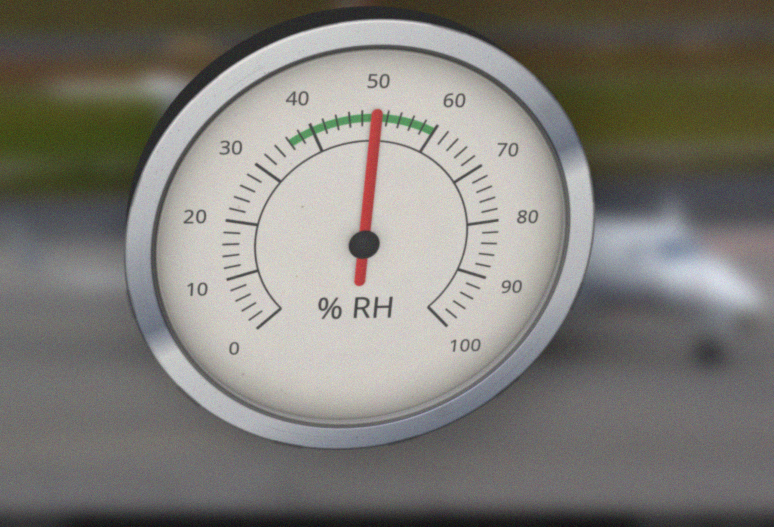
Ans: {"value": 50, "unit": "%"}
